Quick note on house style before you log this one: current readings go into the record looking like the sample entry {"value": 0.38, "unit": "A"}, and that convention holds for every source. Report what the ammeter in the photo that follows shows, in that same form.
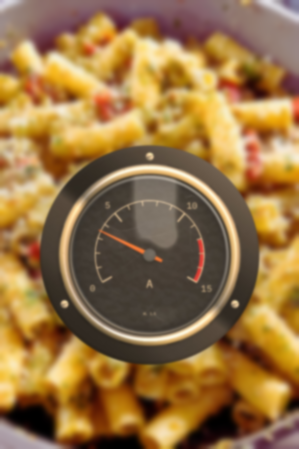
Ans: {"value": 3.5, "unit": "A"}
